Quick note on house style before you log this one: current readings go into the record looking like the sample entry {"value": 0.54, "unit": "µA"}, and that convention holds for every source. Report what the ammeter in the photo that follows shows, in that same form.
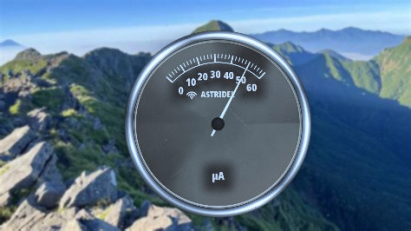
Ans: {"value": 50, "unit": "µA"}
